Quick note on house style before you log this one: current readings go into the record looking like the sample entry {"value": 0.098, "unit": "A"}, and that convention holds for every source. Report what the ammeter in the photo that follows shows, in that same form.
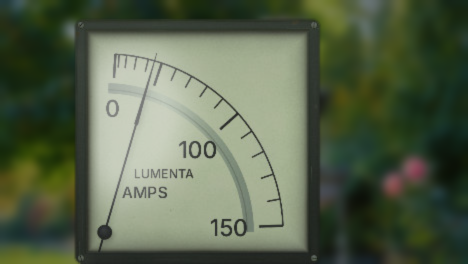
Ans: {"value": 45, "unit": "A"}
